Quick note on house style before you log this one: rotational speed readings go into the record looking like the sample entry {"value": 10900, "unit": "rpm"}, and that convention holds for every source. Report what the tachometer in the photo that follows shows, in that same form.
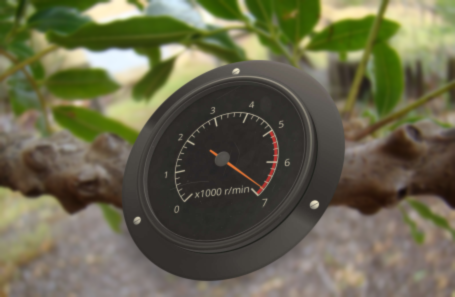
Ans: {"value": 6800, "unit": "rpm"}
